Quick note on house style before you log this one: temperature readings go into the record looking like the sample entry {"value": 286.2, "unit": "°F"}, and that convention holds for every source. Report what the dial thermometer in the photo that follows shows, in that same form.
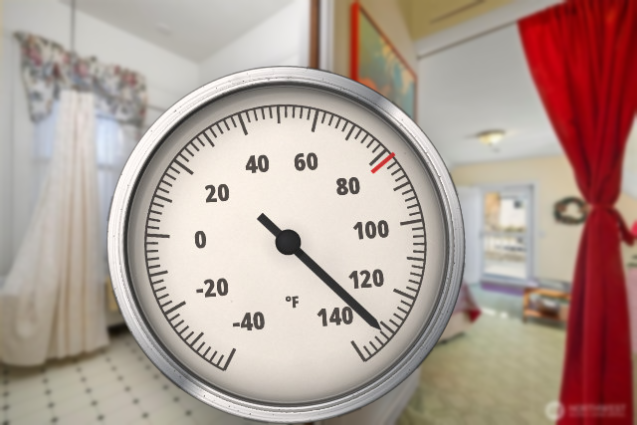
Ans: {"value": 132, "unit": "°F"}
